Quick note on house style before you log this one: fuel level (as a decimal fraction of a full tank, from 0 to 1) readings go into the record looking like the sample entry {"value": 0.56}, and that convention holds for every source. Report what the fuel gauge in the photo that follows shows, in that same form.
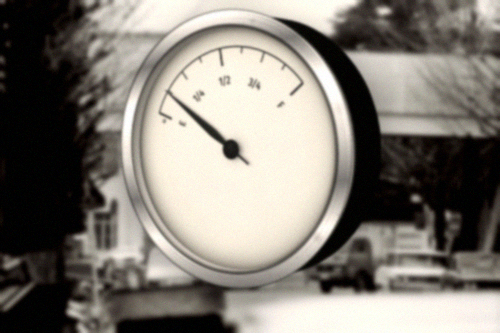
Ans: {"value": 0.125}
